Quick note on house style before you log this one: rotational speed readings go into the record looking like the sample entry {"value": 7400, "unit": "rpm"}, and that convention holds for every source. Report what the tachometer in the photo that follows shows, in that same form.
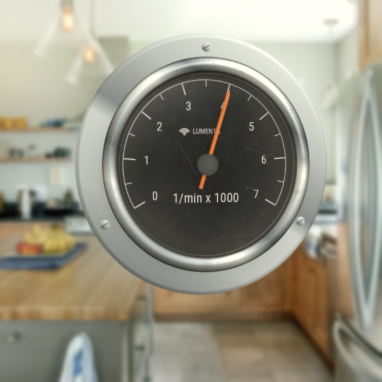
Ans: {"value": 4000, "unit": "rpm"}
